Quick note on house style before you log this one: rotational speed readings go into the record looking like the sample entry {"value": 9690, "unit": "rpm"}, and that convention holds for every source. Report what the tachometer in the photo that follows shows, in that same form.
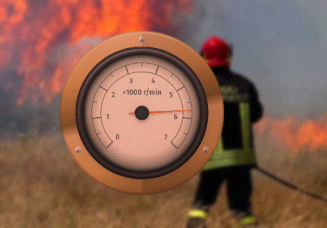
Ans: {"value": 5750, "unit": "rpm"}
